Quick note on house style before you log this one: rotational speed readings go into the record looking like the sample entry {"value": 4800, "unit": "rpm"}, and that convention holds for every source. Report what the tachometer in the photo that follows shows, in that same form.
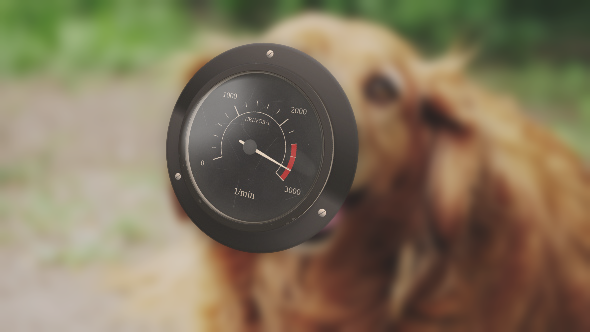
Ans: {"value": 2800, "unit": "rpm"}
